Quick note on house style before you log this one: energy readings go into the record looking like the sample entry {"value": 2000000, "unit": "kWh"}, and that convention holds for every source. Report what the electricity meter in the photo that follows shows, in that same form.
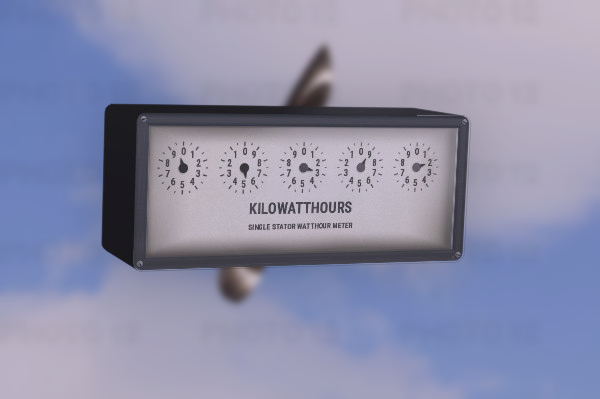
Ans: {"value": 95292, "unit": "kWh"}
